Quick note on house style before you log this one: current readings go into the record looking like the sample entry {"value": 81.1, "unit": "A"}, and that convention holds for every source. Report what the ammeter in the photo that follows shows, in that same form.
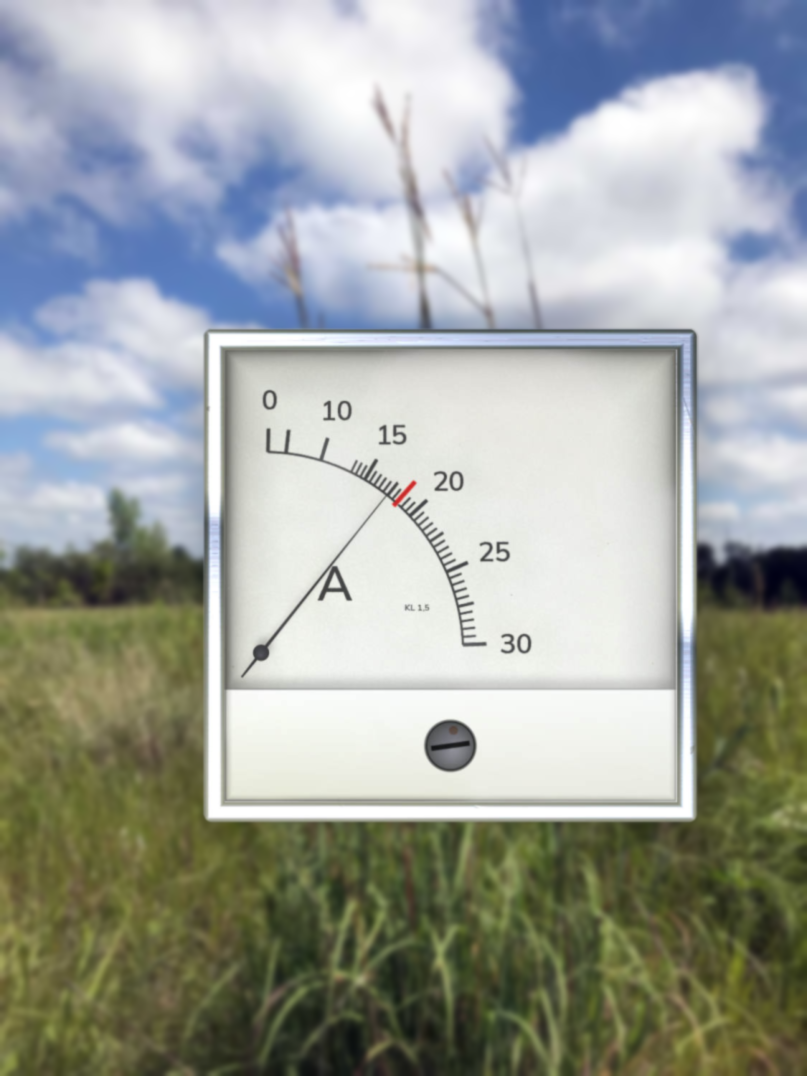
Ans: {"value": 17.5, "unit": "A"}
